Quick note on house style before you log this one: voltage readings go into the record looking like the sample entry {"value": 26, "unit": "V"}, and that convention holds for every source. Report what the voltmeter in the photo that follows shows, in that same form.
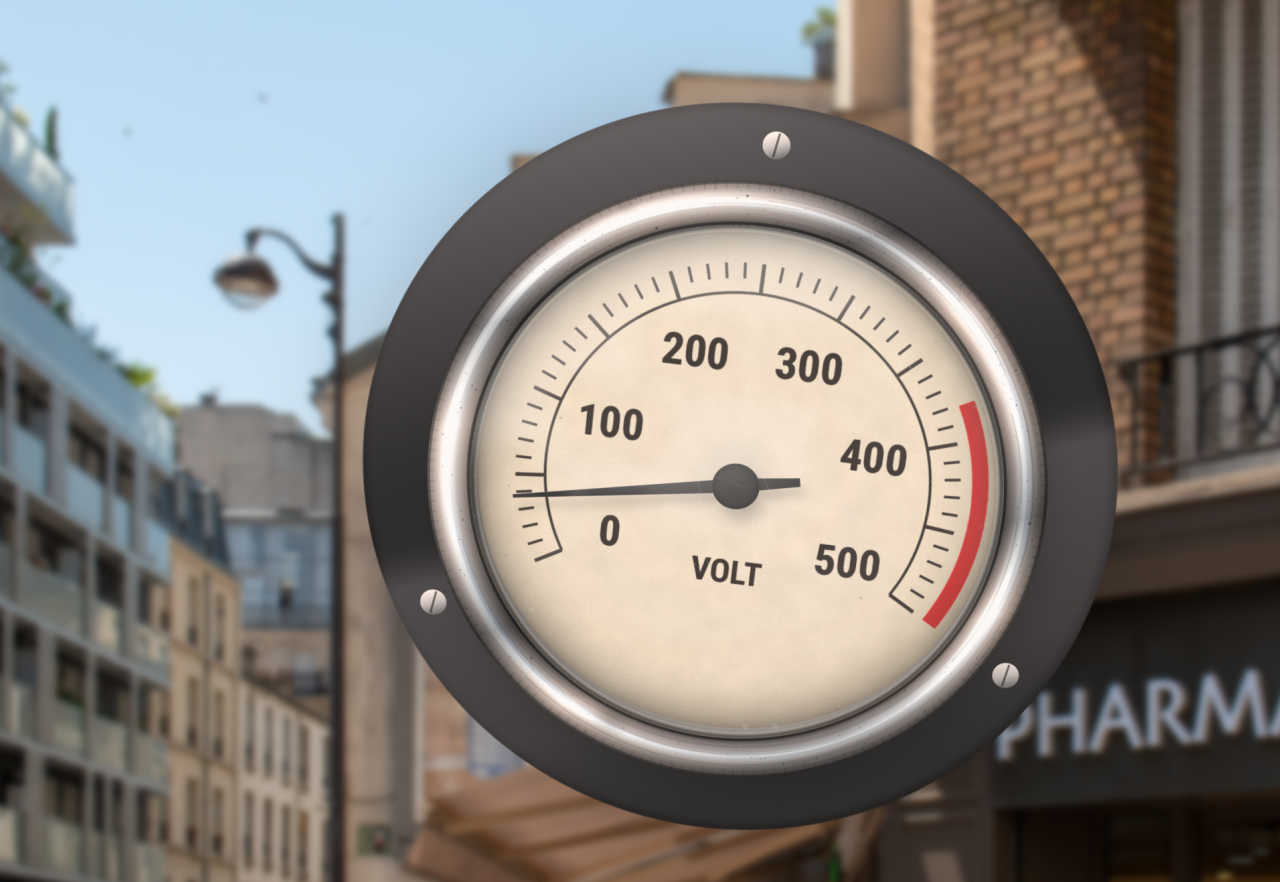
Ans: {"value": 40, "unit": "V"}
